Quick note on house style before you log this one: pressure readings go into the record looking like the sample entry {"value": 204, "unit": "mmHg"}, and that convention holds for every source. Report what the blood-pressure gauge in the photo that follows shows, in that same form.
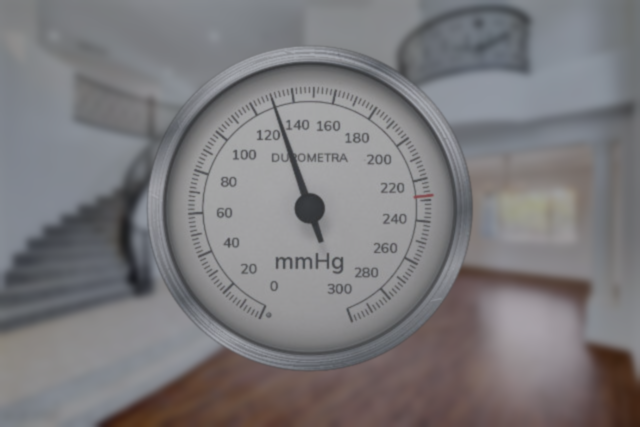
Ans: {"value": 130, "unit": "mmHg"}
